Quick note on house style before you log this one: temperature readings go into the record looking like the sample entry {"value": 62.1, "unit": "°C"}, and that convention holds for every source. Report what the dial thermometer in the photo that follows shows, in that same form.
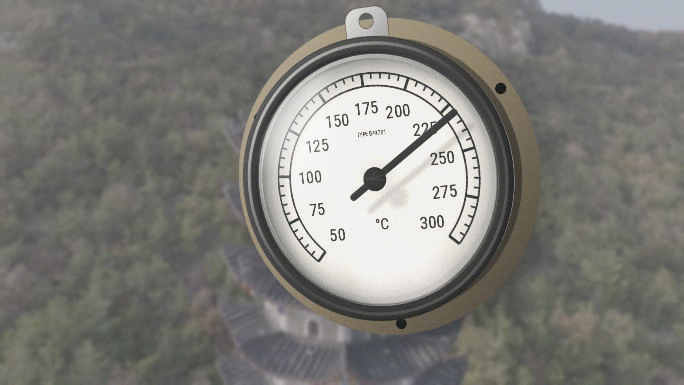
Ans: {"value": 230, "unit": "°C"}
